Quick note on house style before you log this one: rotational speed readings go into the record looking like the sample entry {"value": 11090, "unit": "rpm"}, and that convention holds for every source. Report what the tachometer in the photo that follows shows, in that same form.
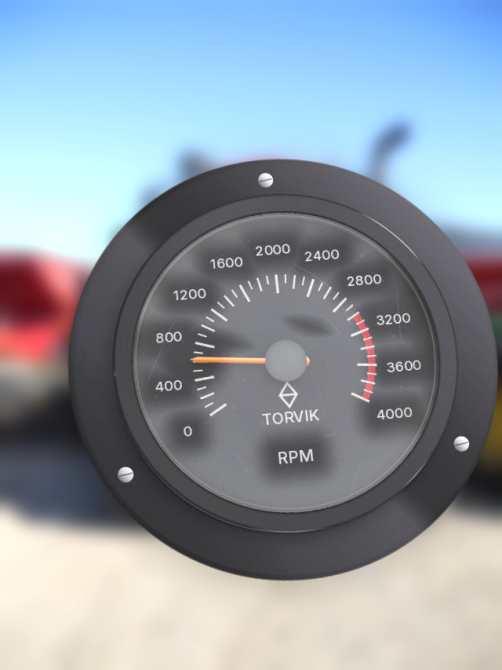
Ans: {"value": 600, "unit": "rpm"}
